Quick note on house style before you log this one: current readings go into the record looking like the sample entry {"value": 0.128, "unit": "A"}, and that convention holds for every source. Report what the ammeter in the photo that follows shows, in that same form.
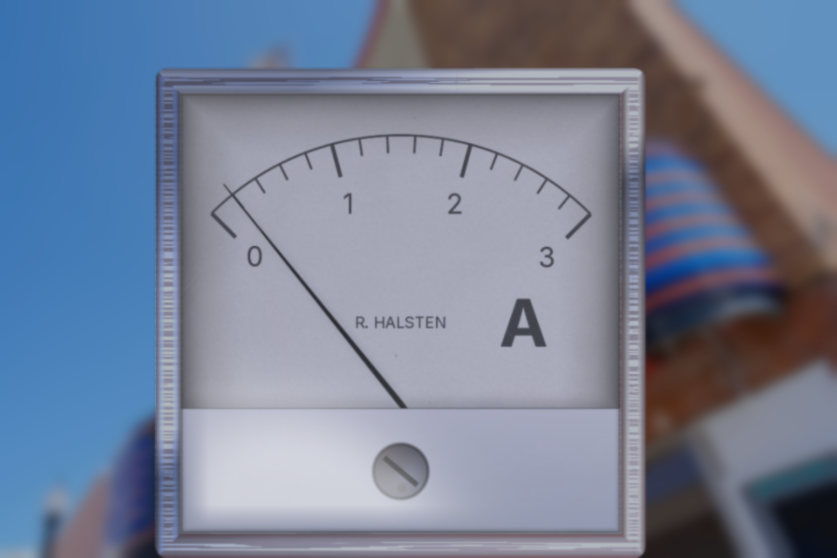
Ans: {"value": 0.2, "unit": "A"}
